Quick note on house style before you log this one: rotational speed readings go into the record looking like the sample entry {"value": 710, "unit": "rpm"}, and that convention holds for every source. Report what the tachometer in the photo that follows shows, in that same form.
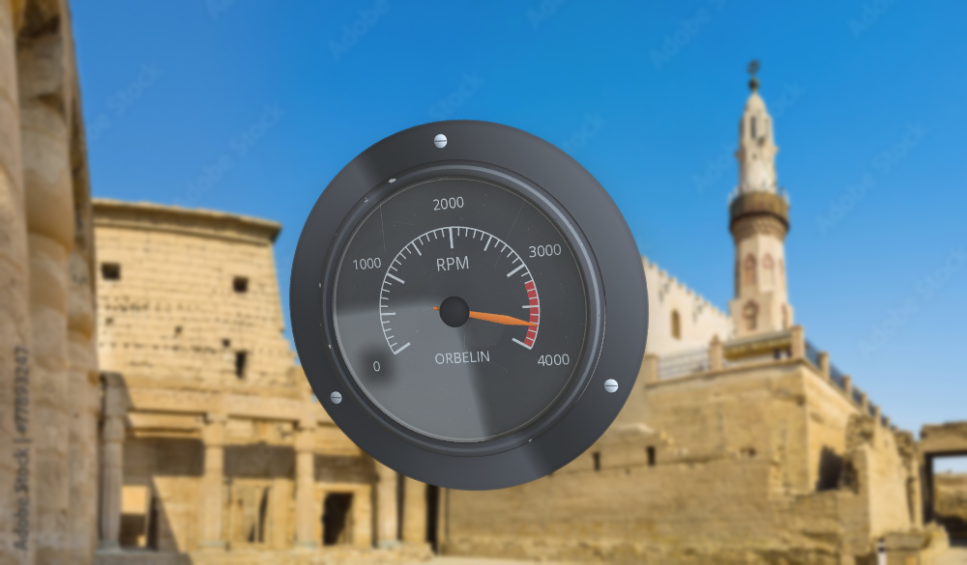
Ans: {"value": 3700, "unit": "rpm"}
